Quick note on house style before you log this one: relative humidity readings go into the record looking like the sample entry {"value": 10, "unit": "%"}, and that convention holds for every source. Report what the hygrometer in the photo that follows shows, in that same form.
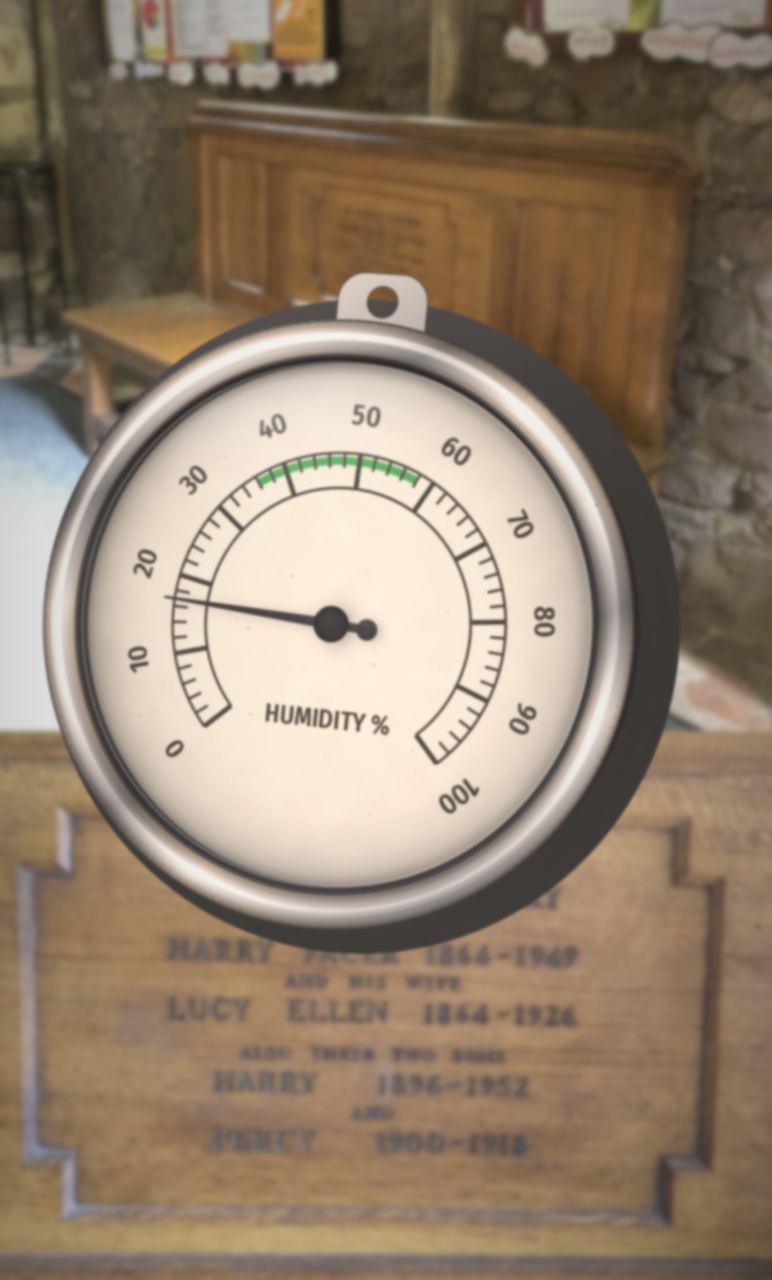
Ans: {"value": 17, "unit": "%"}
